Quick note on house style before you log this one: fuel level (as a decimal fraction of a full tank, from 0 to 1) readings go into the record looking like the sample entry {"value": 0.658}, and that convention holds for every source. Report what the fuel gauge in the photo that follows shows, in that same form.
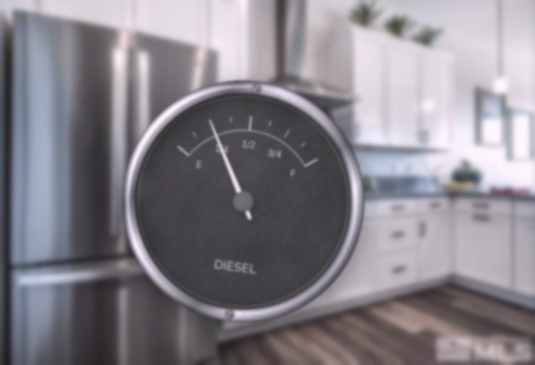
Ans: {"value": 0.25}
